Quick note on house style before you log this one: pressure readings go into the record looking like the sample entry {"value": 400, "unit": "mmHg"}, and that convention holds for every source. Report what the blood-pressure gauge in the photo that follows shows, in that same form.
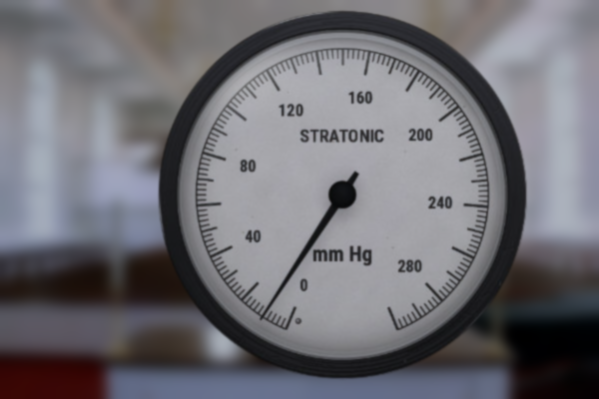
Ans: {"value": 10, "unit": "mmHg"}
